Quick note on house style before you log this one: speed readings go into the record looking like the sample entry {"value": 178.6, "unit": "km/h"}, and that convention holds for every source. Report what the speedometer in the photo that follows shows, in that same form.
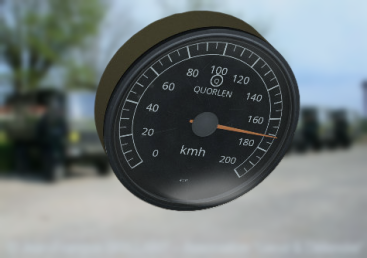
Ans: {"value": 170, "unit": "km/h"}
